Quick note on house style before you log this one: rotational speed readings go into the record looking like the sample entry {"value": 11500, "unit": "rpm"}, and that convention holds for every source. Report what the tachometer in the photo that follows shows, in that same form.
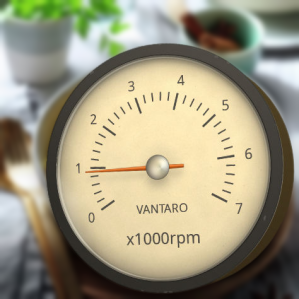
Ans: {"value": 900, "unit": "rpm"}
